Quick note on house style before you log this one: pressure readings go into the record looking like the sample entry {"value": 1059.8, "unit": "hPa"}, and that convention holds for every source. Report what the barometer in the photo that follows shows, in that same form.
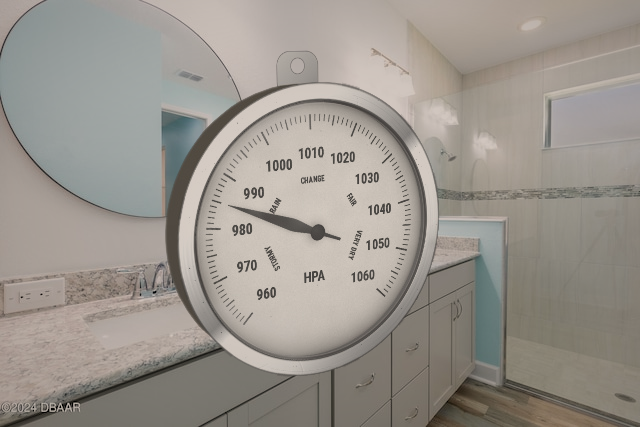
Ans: {"value": 985, "unit": "hPa"}
